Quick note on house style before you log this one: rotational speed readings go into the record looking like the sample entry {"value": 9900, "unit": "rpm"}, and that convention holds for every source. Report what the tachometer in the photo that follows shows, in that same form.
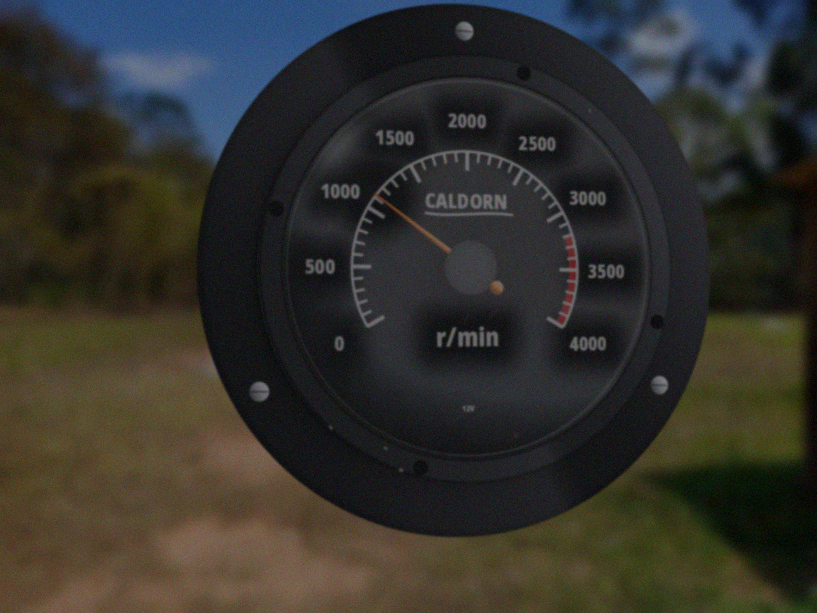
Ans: {"value": 1100, "unit": "rpm"}
